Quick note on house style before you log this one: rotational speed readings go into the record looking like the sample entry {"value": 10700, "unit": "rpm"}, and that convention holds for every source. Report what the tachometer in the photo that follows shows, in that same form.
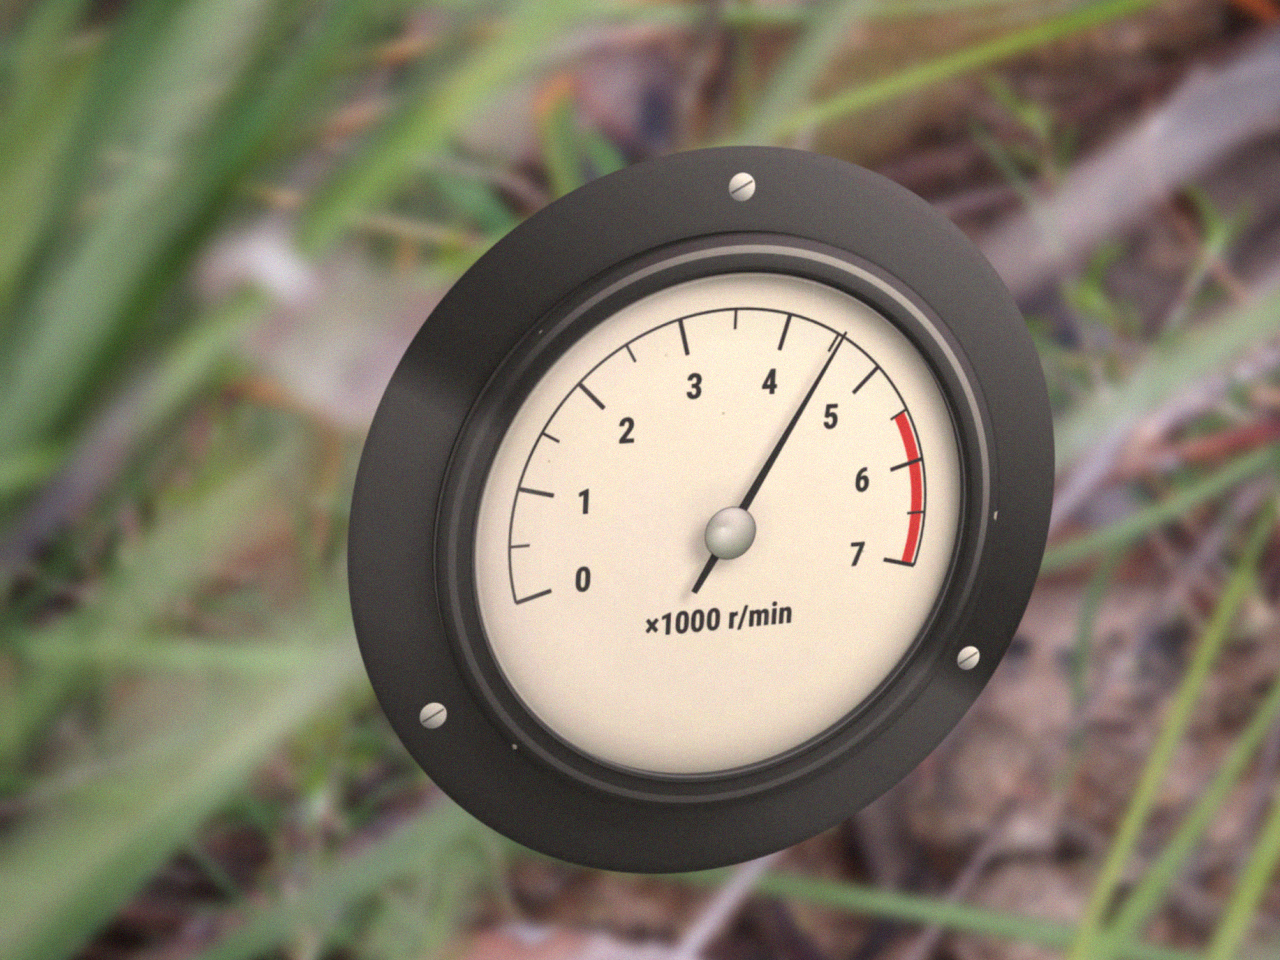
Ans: {"value": 4500, "unit": "rpm"}
